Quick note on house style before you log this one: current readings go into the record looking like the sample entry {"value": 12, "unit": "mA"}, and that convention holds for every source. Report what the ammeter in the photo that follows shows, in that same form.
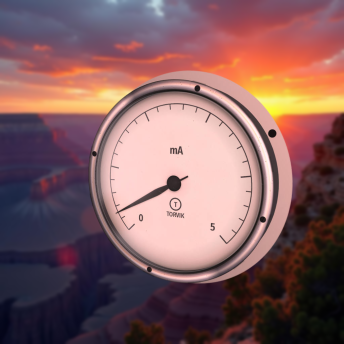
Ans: {"value": 0.3, "unit": "mA"}
